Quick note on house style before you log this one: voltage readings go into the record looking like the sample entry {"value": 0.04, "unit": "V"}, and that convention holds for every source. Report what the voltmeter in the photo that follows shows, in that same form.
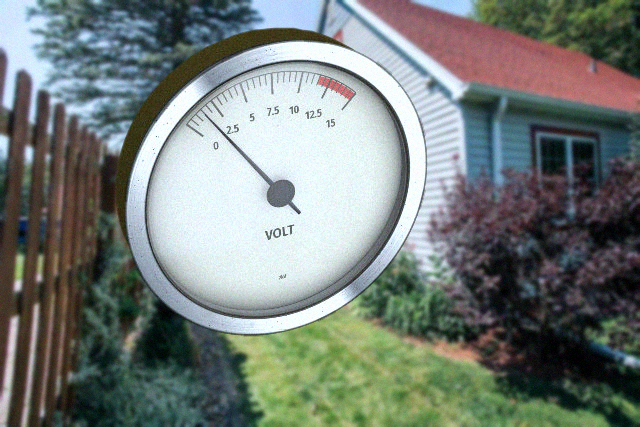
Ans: {"value": 1.5, "unit": "V"}
